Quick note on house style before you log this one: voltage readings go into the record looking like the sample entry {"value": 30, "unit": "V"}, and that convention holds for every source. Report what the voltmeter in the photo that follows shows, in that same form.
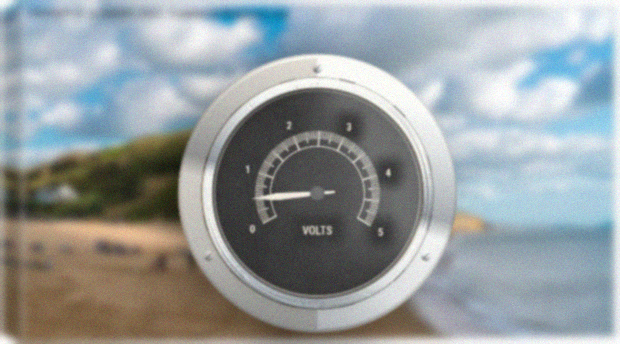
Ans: {"value": 0.5, "unit": "V"}
